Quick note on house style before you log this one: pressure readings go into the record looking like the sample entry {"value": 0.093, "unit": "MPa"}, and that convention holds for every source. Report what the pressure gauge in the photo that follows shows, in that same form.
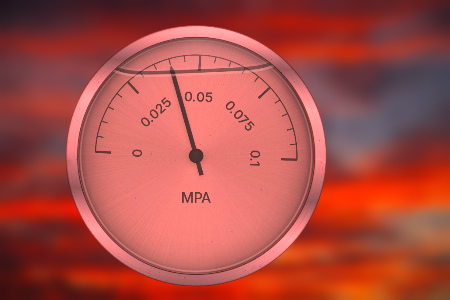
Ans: {"value": 0.04, "unit": "MPa"}
